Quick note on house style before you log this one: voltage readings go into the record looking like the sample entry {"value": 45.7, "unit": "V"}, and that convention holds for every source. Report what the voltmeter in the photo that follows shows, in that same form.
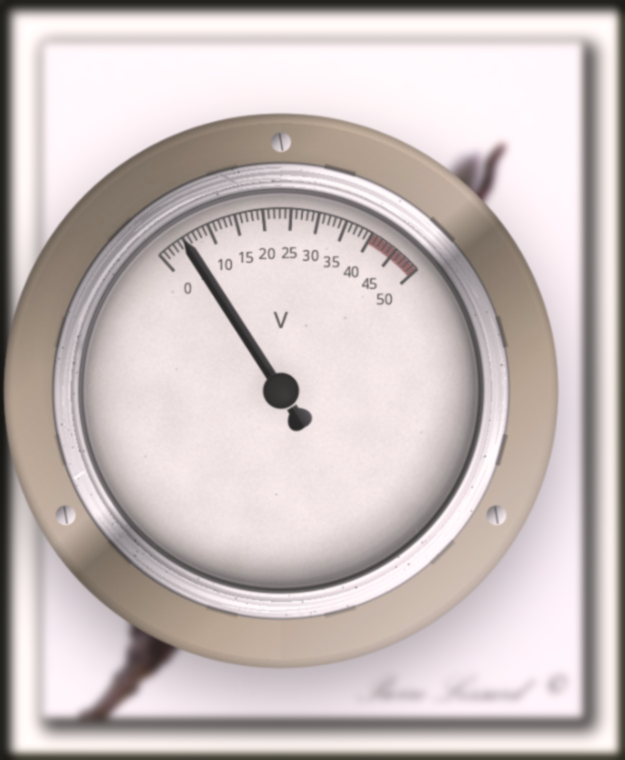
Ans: {"value": 5, "unit": "V"}
